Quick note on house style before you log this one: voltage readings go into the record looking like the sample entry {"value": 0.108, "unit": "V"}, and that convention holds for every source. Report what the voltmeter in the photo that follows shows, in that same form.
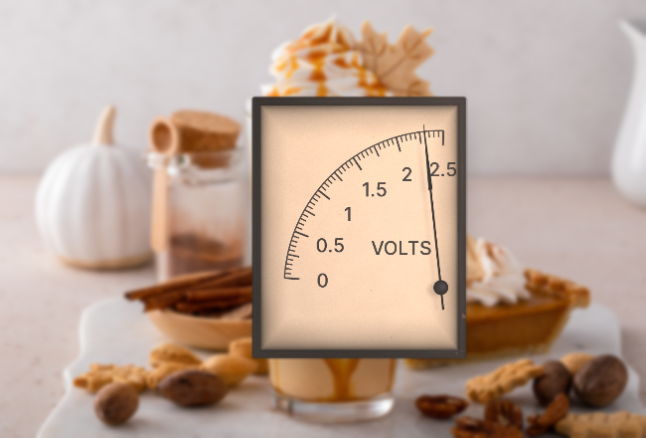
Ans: {"value": 2.3, "unit": "V"}
